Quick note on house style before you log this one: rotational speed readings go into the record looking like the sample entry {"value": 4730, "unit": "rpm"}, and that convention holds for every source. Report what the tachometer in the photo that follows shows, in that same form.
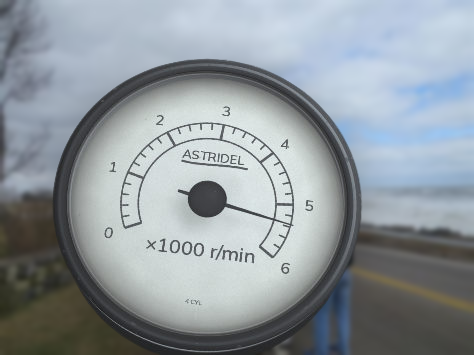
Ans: {"value": 5400, "unit": "rpm"}
